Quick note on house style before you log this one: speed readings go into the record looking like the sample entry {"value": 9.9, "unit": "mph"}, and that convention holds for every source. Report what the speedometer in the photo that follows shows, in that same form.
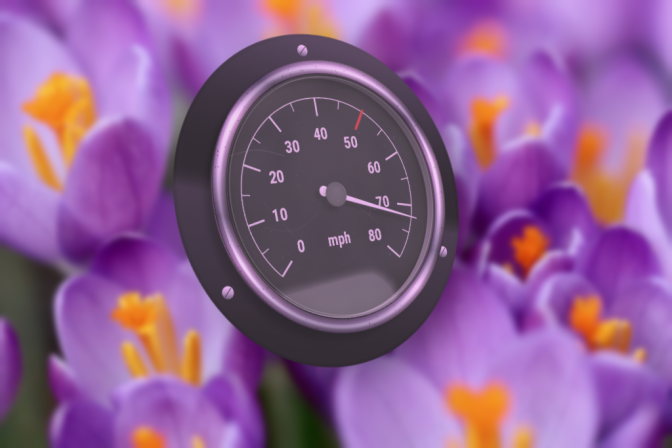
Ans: {"value": 72.5, "unit": "mph"}
